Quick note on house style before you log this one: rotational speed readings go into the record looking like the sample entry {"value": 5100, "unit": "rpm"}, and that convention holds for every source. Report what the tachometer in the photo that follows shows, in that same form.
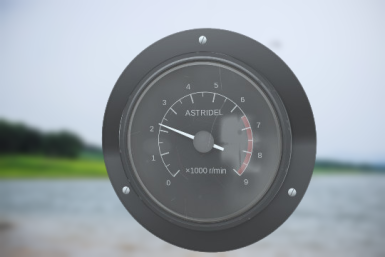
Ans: {"value": 2250, "unit": "rpm"}
